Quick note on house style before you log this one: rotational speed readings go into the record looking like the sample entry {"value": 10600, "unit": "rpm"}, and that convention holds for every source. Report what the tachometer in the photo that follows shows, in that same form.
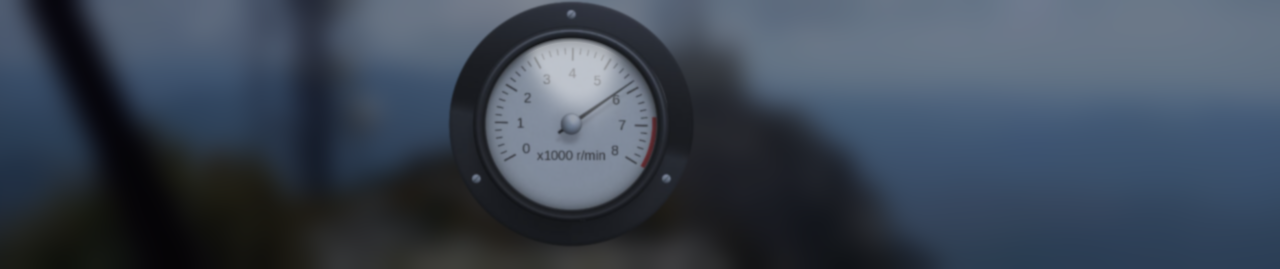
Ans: {"value": 5800, "unit": "rpm"}
